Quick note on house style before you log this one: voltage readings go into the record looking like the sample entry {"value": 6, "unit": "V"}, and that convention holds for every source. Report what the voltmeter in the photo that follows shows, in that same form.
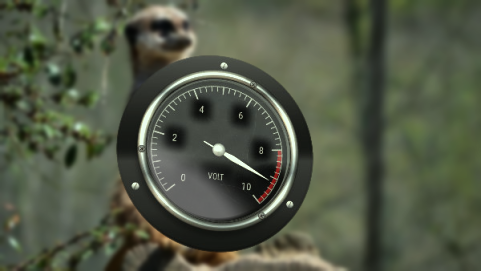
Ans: {"value": 9.2, "unit": "V"}
